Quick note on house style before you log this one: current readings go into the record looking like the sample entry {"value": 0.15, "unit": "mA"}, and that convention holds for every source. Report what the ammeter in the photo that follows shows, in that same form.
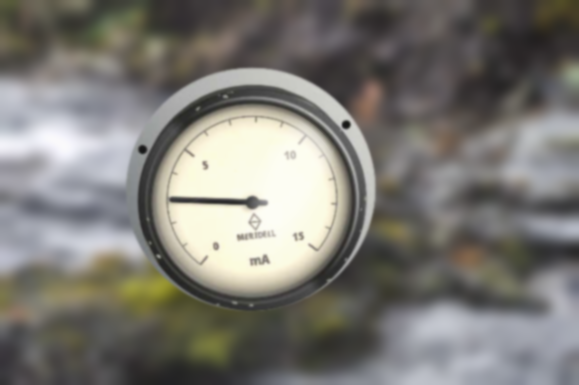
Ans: {"value": 3, "unit": "mA"}
